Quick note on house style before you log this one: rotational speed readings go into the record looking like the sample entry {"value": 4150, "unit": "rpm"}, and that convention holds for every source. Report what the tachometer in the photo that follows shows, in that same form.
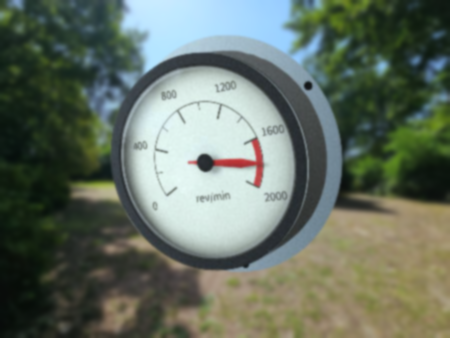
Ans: {"value": 1800, "unit": "rpm"}
